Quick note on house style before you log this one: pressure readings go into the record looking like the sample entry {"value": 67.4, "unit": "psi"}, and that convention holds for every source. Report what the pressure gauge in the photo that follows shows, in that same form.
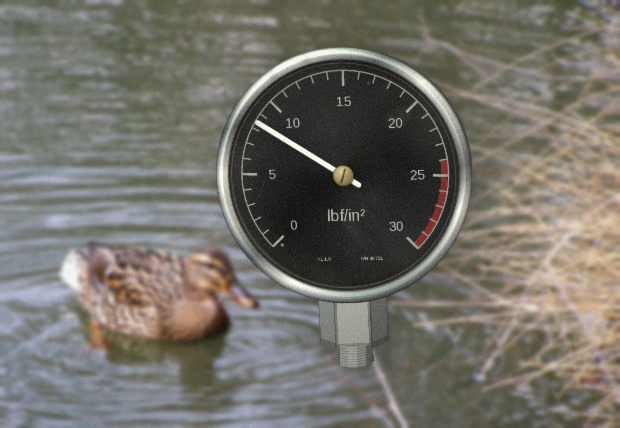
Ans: {"value": 8.5, "unit": "psi"}
